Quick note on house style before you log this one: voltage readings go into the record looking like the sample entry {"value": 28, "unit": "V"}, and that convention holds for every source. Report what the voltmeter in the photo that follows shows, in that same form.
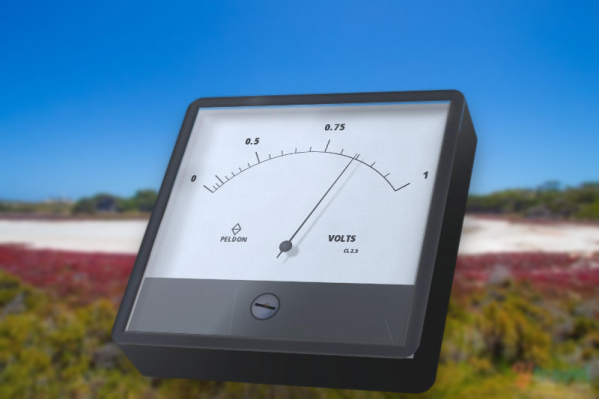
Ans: {"value": 0.85, "unit": "V"}
